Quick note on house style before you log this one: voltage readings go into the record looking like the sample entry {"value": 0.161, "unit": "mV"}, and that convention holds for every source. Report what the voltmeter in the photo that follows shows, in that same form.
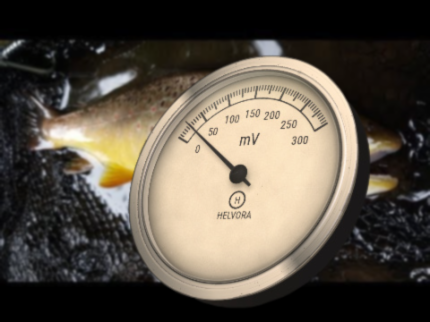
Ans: {"value": 25, "unit": "mV"}
